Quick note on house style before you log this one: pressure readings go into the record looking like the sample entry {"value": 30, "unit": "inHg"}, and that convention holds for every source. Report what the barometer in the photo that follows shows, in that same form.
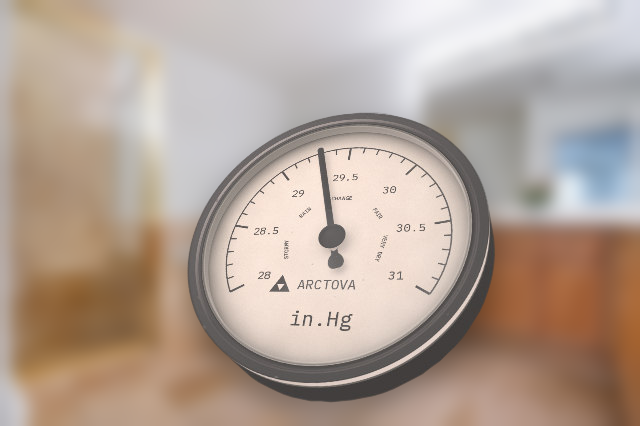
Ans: {"value": 29.3, "unit": "inHg"}
